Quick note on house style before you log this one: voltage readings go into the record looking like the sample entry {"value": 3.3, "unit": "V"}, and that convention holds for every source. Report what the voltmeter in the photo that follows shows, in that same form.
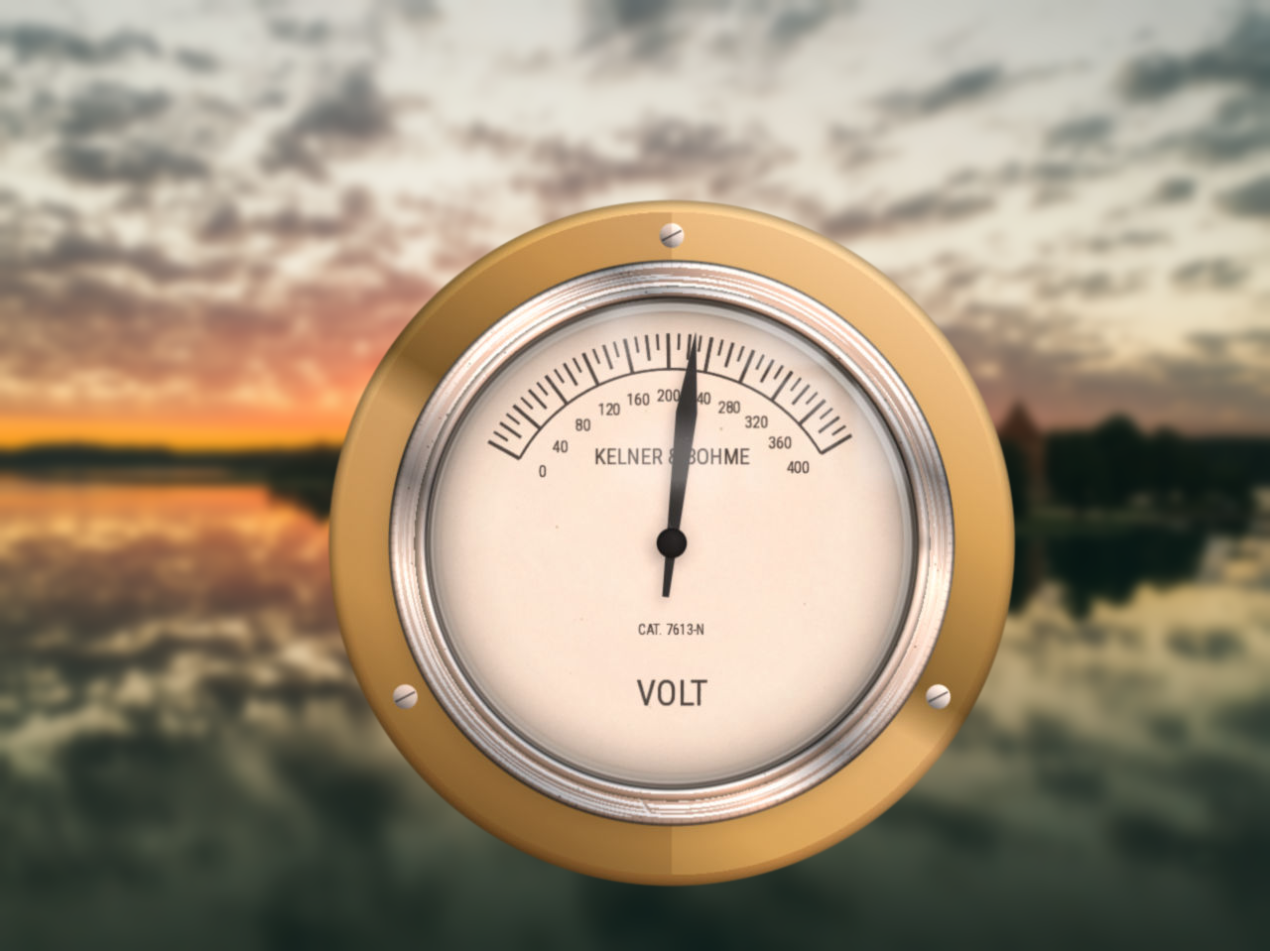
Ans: {"value": 225, "unit": "V"}
